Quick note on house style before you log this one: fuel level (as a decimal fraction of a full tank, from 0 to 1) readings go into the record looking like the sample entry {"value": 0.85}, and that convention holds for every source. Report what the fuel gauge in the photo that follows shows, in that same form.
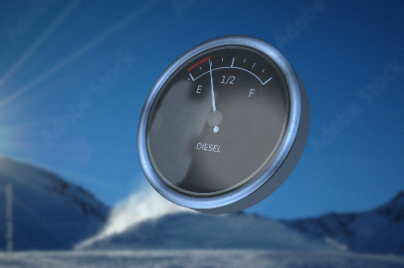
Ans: {"value": 0.25}
